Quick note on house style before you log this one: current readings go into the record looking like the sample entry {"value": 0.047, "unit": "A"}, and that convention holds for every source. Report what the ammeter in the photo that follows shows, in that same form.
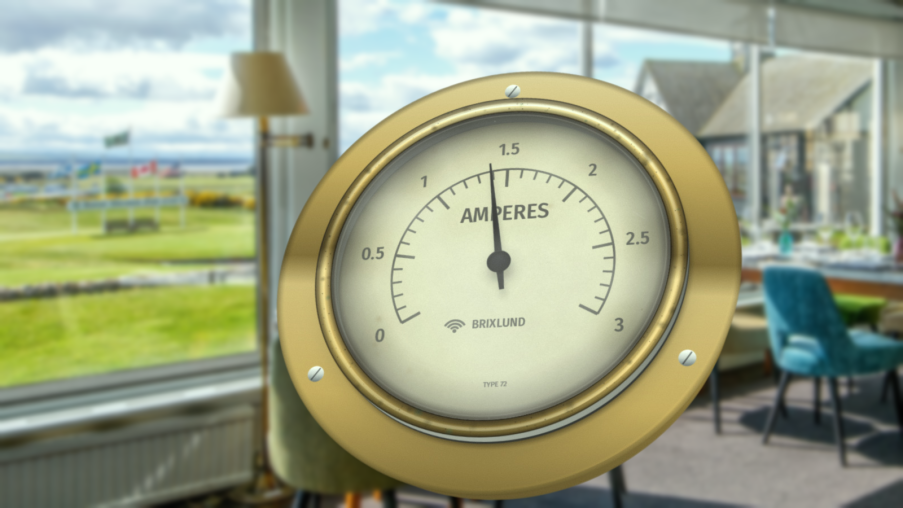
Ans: {"value": 1.4, "unit": "A"}
